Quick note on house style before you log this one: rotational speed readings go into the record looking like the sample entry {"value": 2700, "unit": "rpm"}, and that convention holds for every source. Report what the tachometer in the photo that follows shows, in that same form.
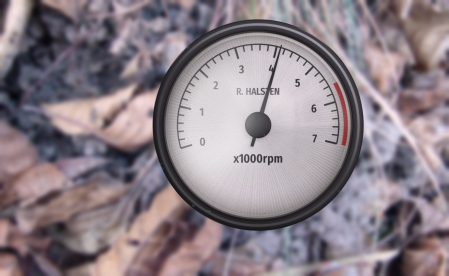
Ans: {"value": 4100, "unit": "rpm"}
